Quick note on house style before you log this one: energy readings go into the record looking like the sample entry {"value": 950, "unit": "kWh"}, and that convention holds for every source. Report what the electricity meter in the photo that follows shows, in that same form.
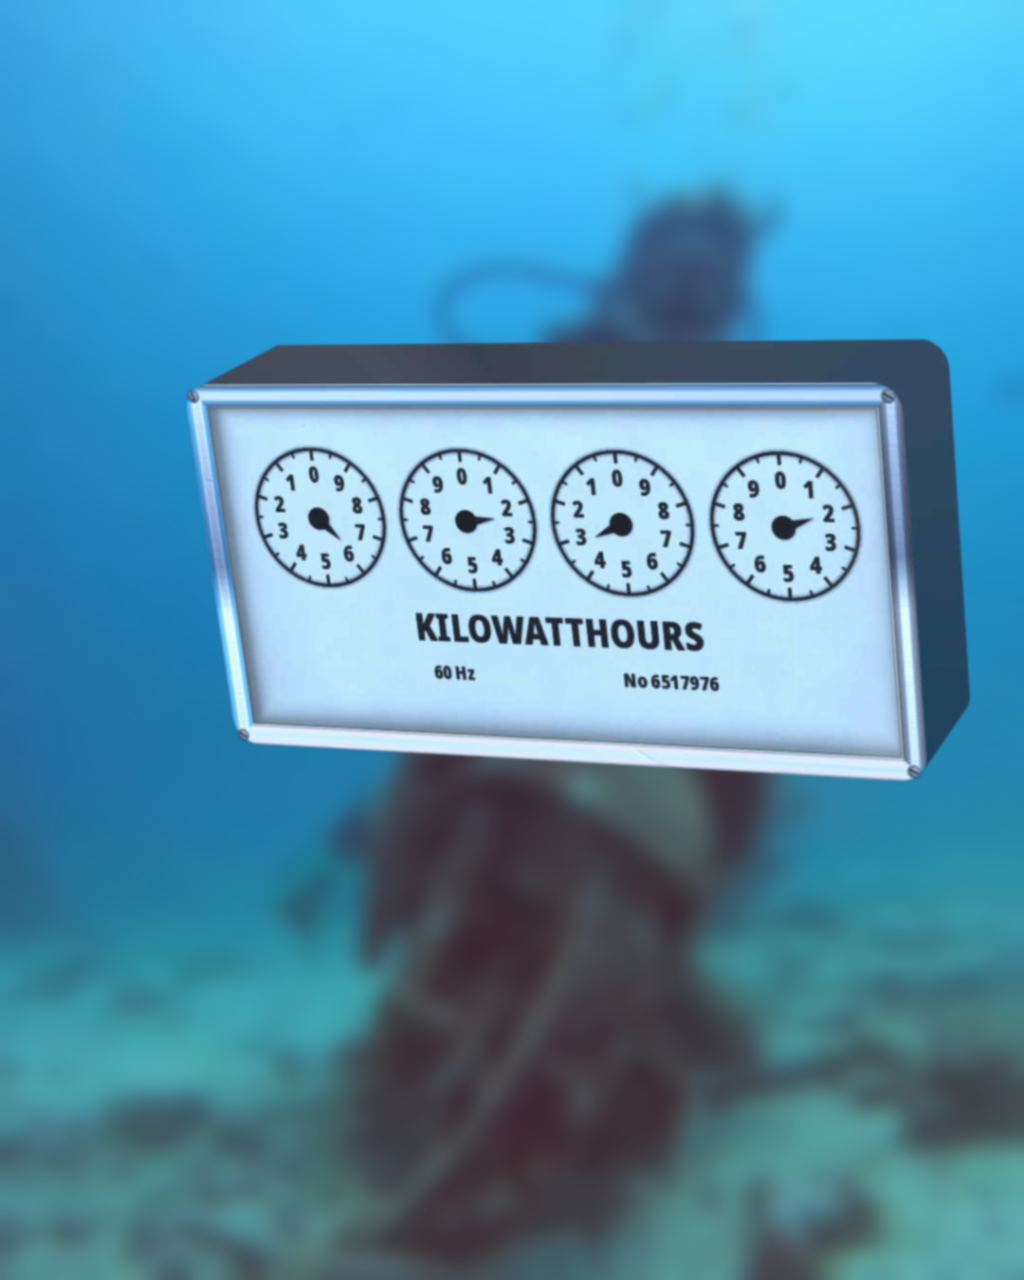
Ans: {"value": 6232, "unit": "kWh"}
